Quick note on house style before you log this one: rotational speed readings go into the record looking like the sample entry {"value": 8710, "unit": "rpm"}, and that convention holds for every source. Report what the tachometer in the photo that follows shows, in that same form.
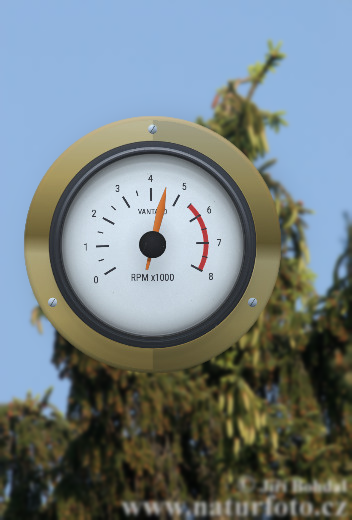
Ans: {"value": 4500, "unit": "rpm"}
